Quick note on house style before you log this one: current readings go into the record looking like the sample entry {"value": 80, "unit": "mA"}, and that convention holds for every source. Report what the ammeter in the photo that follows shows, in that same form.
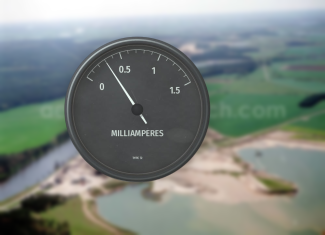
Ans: {"value": 0.3, "unit": "mA"}
